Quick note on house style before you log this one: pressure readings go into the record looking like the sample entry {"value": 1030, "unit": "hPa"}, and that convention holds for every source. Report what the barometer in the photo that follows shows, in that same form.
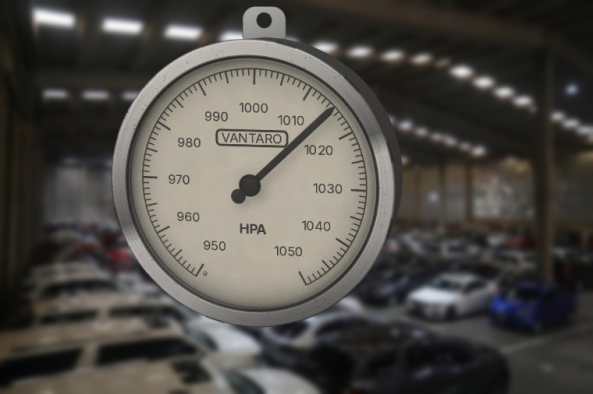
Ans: {"value": 1015, "unit": "hPa"}
